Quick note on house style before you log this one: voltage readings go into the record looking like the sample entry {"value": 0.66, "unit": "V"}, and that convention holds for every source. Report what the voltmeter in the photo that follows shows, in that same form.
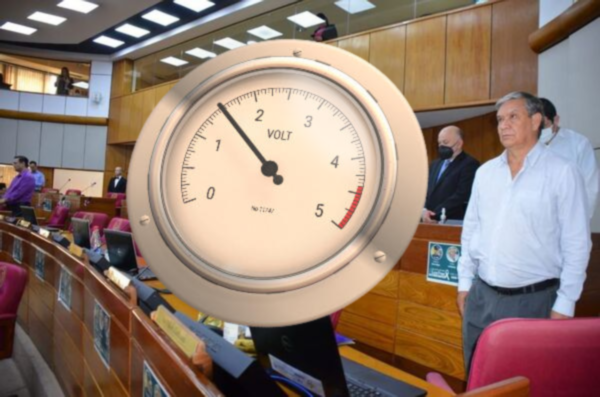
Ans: {"value": 1.5, "unit": "V"}
